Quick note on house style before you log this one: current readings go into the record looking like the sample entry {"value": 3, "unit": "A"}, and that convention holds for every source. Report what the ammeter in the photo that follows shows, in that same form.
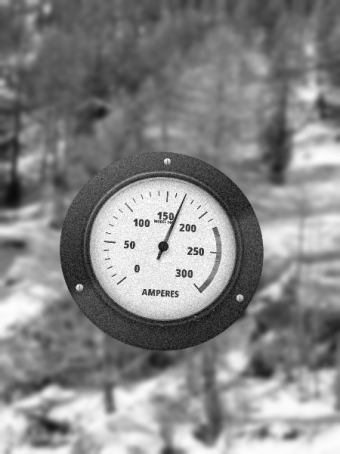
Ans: {"value": 170, "unit": "A"}
